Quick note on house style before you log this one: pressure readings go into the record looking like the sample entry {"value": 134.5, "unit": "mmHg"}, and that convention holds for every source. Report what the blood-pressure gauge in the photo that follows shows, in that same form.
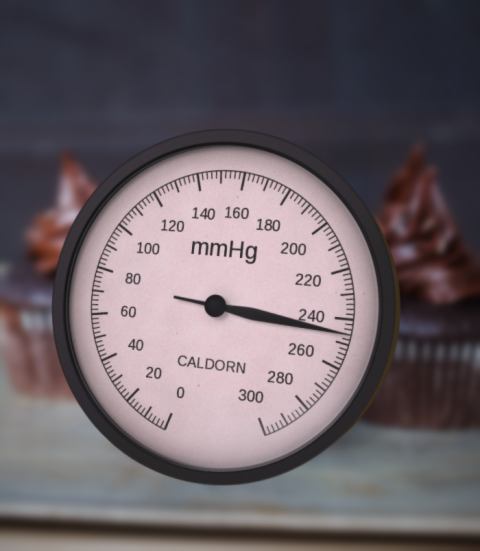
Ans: {"value": 246, "unit": "mmHg"}
